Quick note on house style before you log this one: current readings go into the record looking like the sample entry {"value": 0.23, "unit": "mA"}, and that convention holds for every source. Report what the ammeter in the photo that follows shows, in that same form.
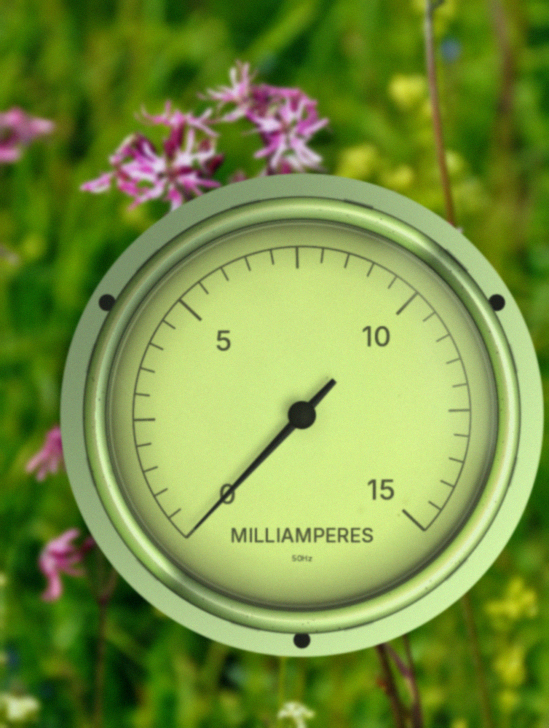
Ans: {"value": 0, "unit": "mA"}
